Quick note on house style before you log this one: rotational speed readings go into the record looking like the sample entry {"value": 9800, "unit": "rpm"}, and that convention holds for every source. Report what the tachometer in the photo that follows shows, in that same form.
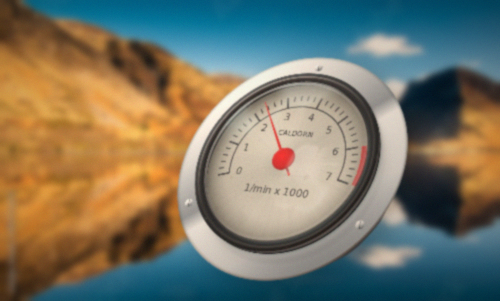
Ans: {"value": 2400, "unit": "rpm"}
